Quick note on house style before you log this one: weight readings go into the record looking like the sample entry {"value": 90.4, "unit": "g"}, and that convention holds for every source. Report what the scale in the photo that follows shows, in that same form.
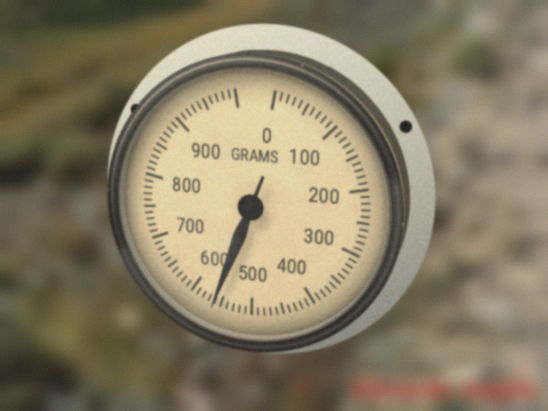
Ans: {"value": 560, "unit": "g"}
